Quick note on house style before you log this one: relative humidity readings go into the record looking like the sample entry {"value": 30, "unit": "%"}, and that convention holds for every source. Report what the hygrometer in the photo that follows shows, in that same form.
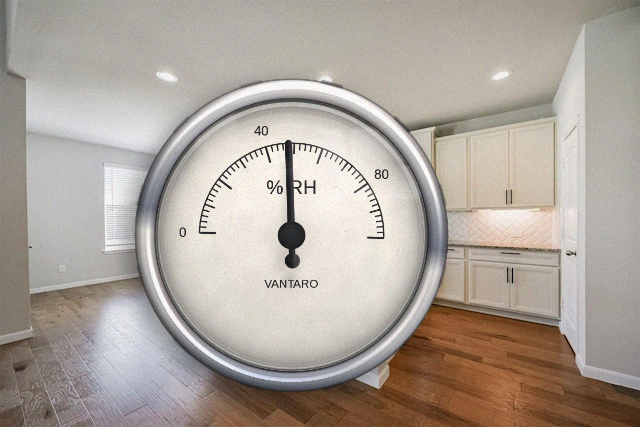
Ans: {"value": 48, "unit": "%"}
